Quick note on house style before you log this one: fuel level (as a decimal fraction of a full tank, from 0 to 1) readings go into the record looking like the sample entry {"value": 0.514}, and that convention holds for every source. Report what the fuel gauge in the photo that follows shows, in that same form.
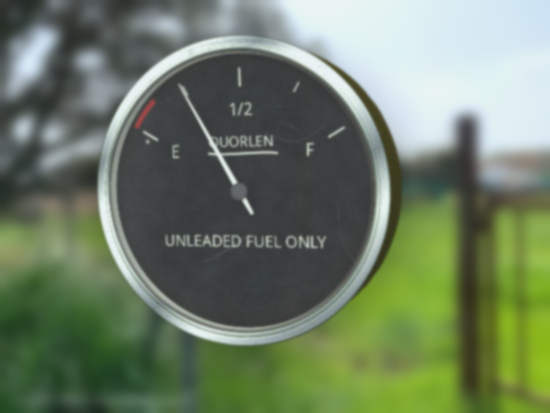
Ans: {"value": 0.25}
